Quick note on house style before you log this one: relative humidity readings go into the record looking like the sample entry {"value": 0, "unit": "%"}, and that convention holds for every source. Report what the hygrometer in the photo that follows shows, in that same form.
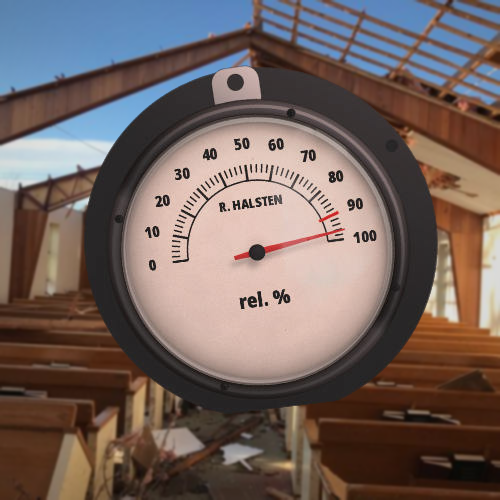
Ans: {"value": 96, "unit": "%"}
